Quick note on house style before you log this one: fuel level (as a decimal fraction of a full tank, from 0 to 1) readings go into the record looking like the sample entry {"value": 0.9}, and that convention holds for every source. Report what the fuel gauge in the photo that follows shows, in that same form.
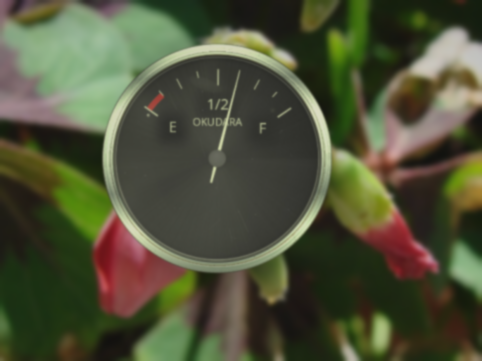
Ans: {"value": 0.625}
